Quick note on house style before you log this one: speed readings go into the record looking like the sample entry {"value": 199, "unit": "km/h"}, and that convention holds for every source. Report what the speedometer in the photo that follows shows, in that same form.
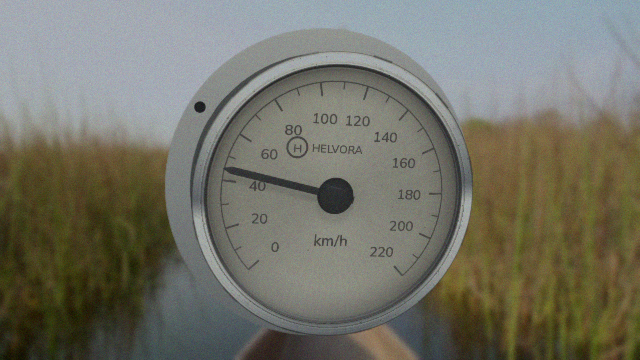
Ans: {"value": 45, "unit": "km/h"}
